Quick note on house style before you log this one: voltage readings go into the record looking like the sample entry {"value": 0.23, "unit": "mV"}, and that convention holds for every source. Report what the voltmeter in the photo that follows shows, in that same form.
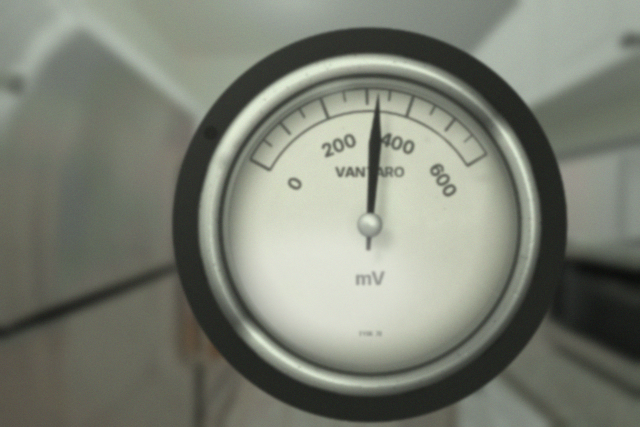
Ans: {"value": 325, "unit": "mV"}
